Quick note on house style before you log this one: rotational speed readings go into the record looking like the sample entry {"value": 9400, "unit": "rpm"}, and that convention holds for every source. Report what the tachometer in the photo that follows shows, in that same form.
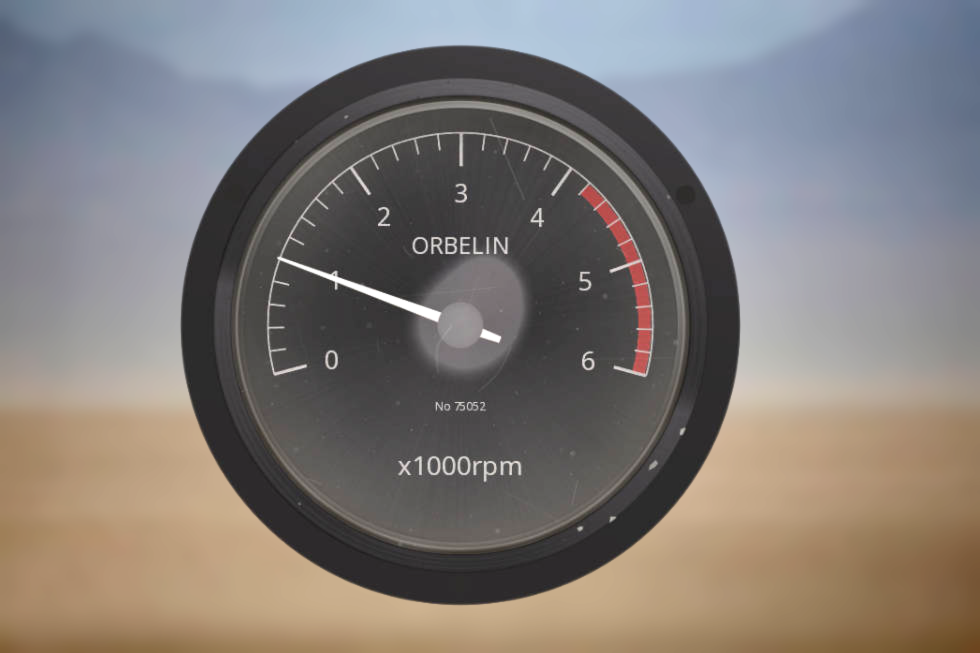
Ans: {"value": 1000, "unit": "rpm"}
